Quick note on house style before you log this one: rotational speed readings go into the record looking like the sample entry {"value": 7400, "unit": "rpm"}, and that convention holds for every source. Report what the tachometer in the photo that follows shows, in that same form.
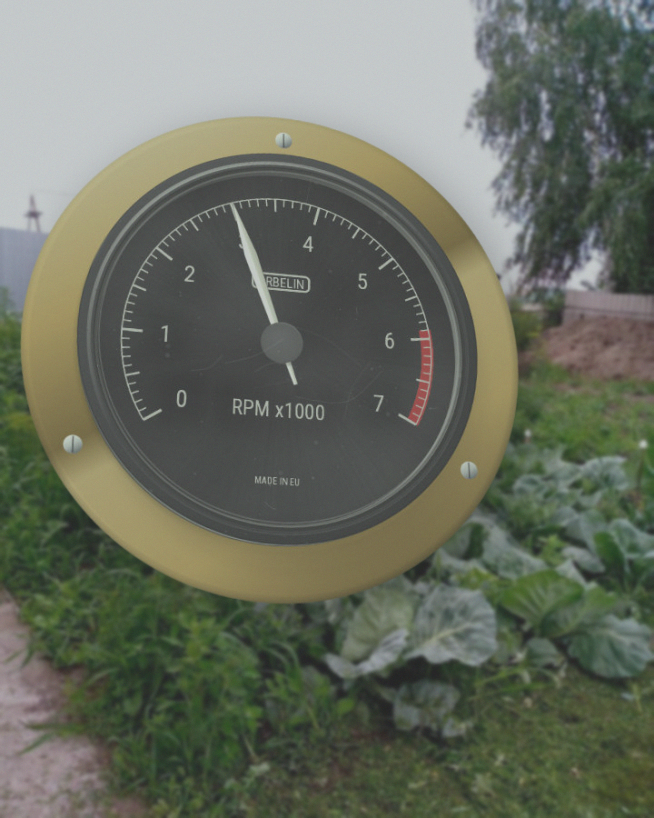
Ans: {"value": 3000, "unit": "rpm"}
